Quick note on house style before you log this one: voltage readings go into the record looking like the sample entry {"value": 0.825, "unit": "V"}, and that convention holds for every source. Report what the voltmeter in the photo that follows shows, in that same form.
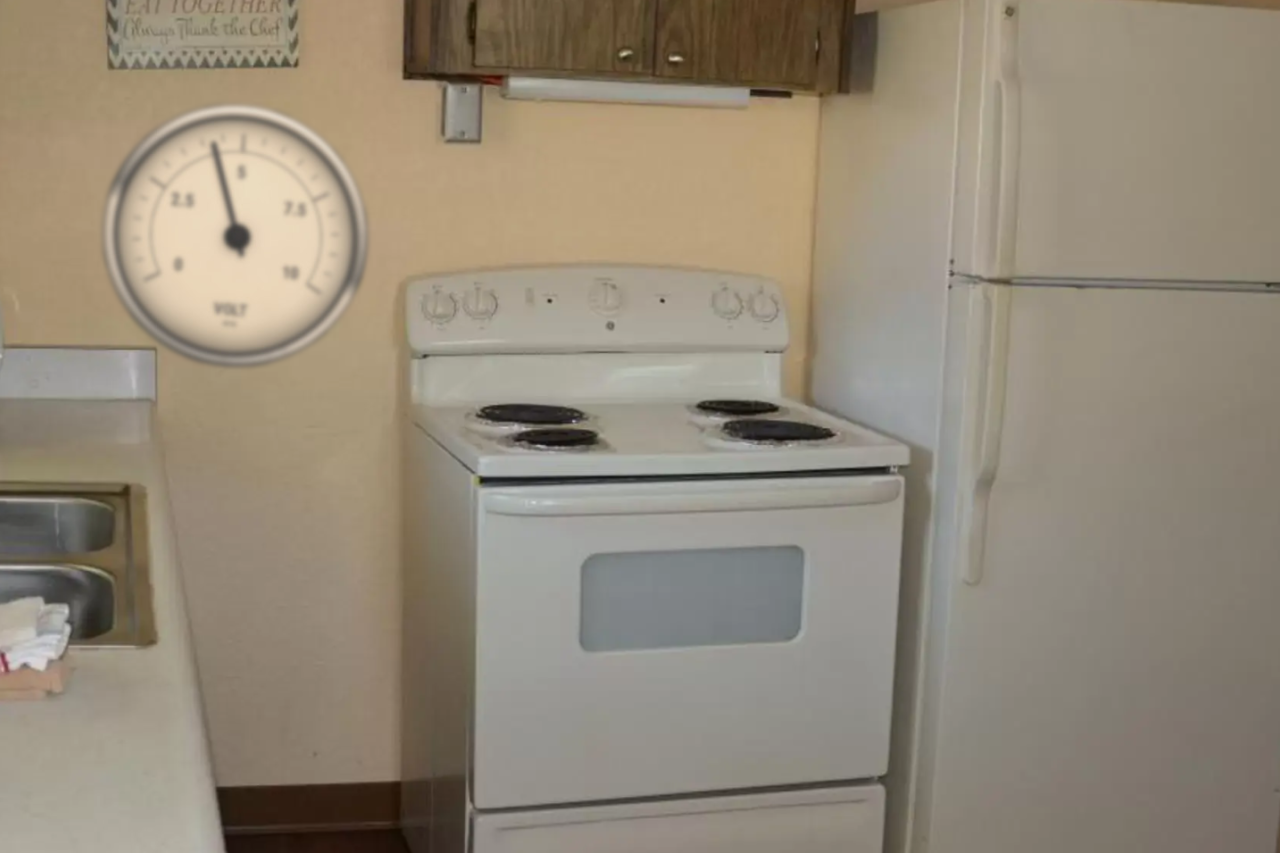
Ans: {"value": 4.25, "unit": "V"}
